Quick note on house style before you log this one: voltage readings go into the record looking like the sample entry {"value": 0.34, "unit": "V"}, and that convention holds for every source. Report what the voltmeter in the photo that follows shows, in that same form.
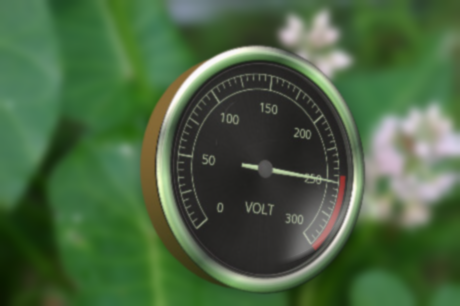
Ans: {"value": 250, "unit": "V"}
